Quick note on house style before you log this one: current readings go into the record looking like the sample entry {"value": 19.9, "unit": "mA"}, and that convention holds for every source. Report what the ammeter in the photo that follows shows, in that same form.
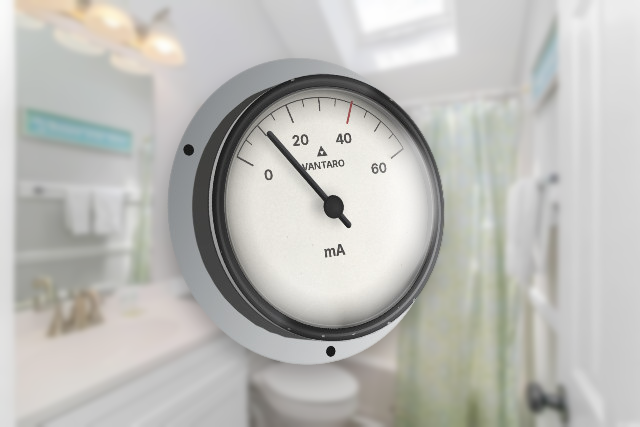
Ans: {"value": 10, "unit": "mA"}
